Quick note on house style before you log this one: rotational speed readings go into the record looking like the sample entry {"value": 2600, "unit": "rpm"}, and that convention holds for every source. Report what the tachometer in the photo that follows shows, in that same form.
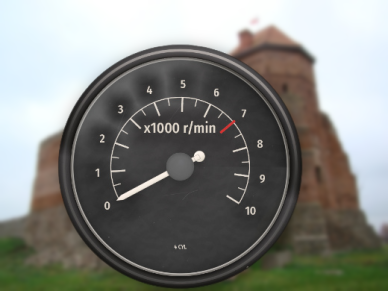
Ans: {"value": 0, "unit": "rpm"}
